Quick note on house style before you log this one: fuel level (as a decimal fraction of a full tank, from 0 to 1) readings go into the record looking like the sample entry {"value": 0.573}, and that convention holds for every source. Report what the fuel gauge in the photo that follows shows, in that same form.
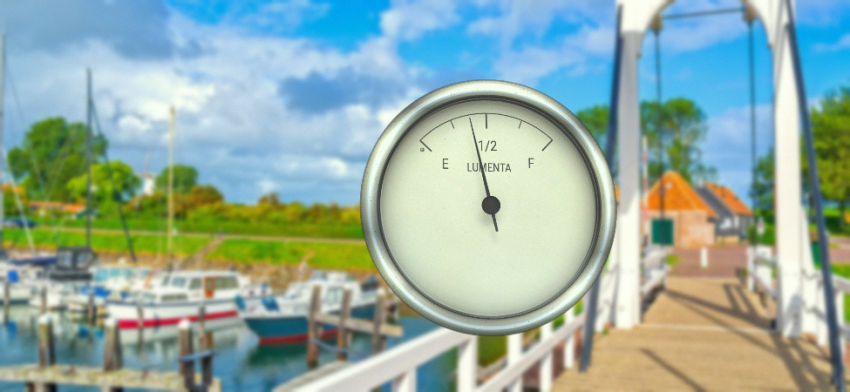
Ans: {"value": 0.375}
